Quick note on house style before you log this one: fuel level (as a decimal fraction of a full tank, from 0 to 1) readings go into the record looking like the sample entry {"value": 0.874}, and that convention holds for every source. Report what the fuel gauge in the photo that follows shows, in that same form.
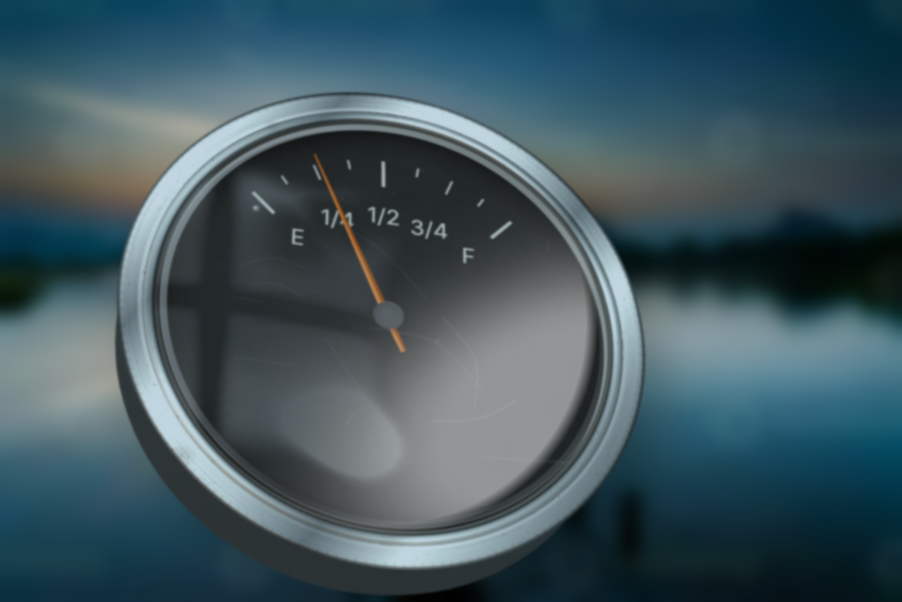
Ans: {"value": 0.25}
